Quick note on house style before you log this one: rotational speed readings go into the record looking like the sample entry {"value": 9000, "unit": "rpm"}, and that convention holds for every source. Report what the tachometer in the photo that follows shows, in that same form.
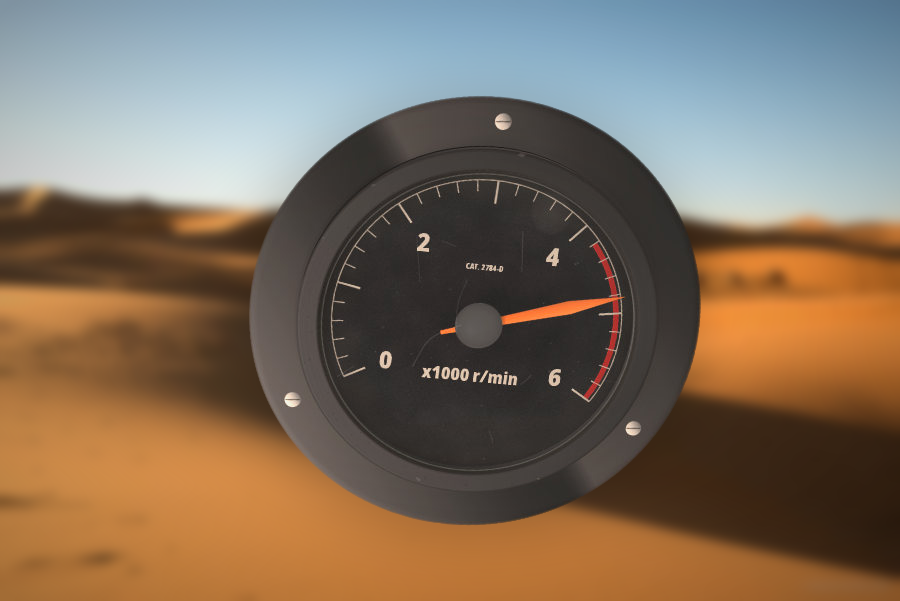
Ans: {"value": 4800, "unit": "rpm"}
